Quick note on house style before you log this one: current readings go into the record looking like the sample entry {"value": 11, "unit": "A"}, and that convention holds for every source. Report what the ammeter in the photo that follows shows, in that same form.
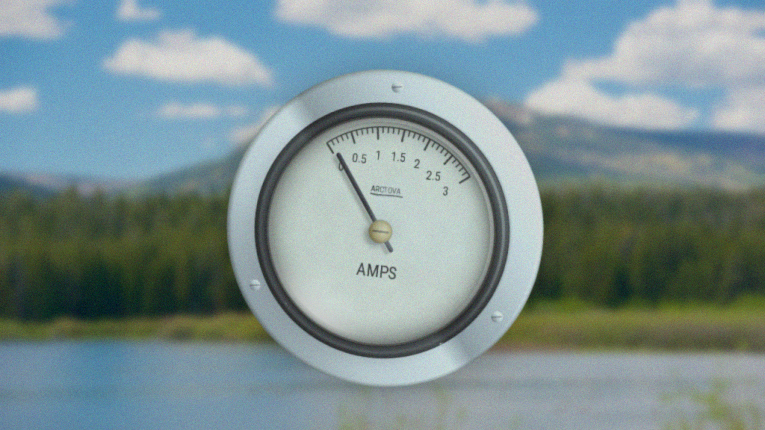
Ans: {"value": 0.1, "unit": "A"}
